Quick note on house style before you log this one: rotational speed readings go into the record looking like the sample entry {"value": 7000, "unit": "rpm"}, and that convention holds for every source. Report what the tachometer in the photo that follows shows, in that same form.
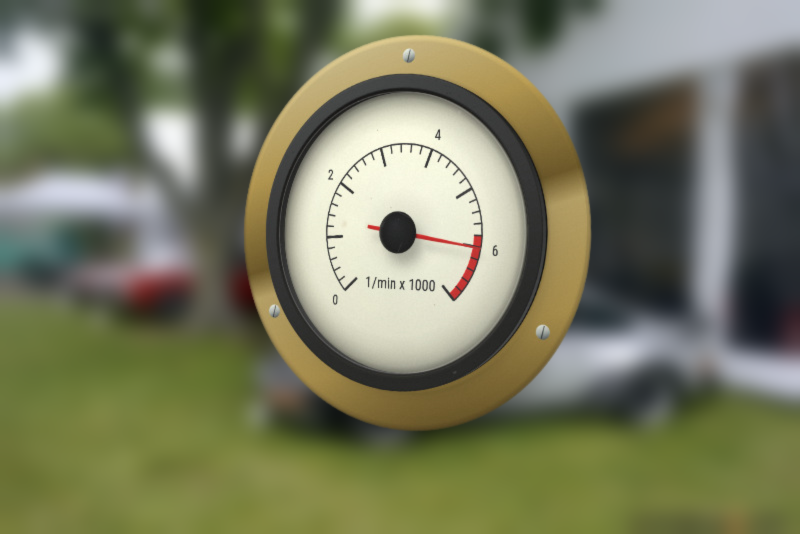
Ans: {"value": 6000, "unit": "rpm"}
